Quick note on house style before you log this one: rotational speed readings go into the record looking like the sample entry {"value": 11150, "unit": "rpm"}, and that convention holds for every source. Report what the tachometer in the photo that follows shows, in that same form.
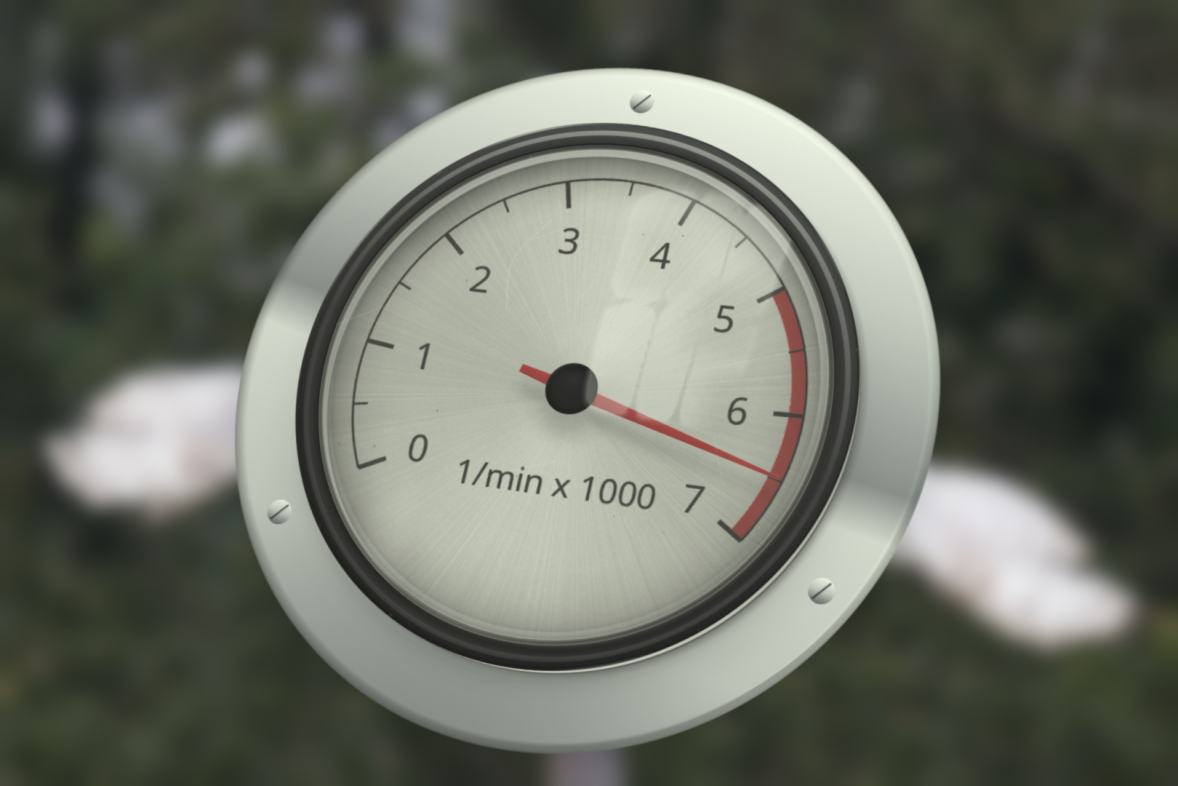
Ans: {"value": 6500, "unit": "rpm"}
